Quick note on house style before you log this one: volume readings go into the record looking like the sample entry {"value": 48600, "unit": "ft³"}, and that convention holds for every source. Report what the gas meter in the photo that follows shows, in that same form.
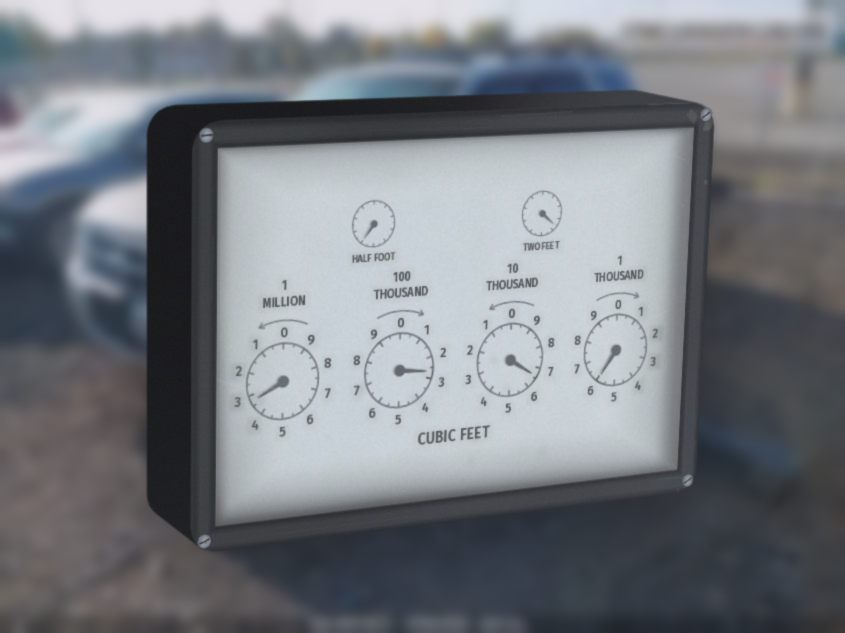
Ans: {"value": 326600, "unit": "ft³"}
